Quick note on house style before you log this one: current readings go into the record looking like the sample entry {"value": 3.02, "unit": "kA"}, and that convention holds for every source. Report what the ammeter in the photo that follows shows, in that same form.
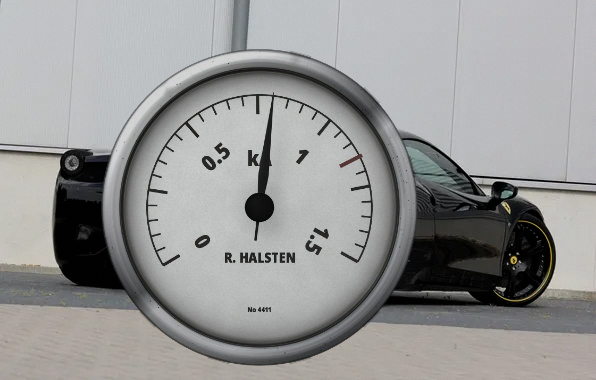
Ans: {"value": 0.8, "unit": "kA"}
